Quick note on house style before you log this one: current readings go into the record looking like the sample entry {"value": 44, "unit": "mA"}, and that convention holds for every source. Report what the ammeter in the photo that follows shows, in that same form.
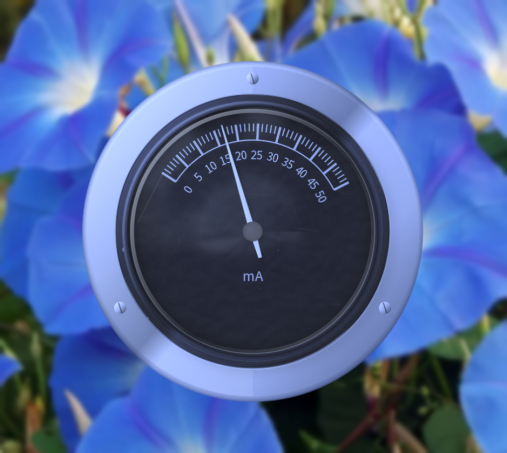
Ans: {"value": 17, "unit": "mA"}
